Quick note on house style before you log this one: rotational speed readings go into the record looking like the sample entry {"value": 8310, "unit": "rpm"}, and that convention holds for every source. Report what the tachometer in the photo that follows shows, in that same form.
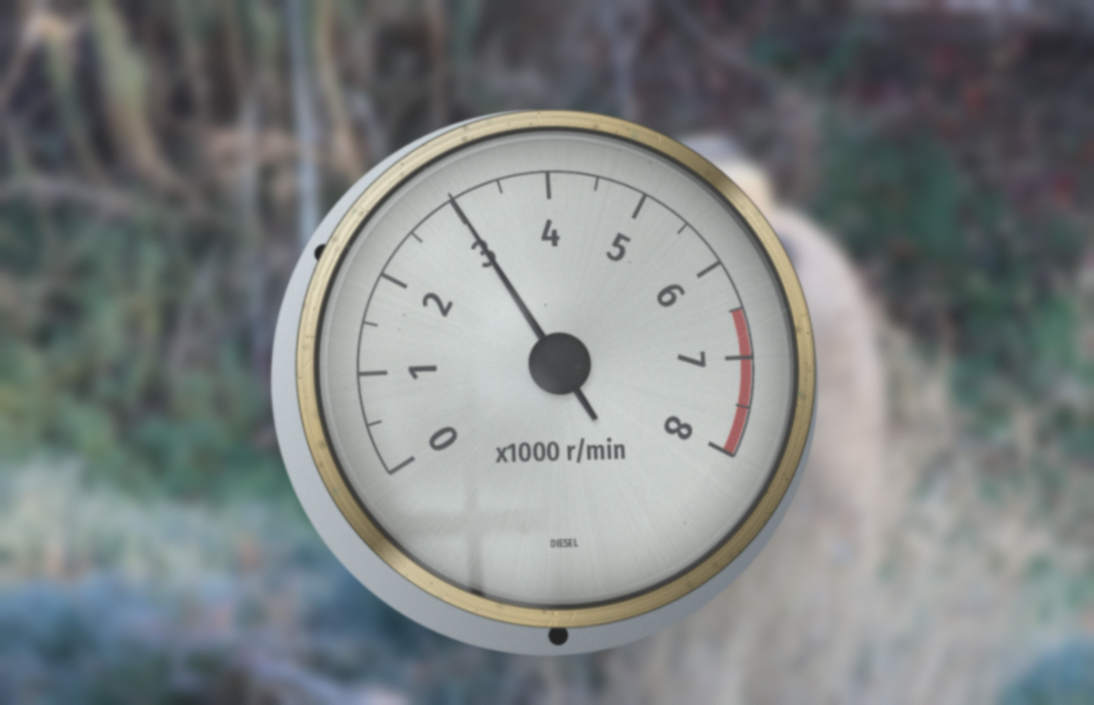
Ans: {"value": 3000, "unit": "rpm"}
